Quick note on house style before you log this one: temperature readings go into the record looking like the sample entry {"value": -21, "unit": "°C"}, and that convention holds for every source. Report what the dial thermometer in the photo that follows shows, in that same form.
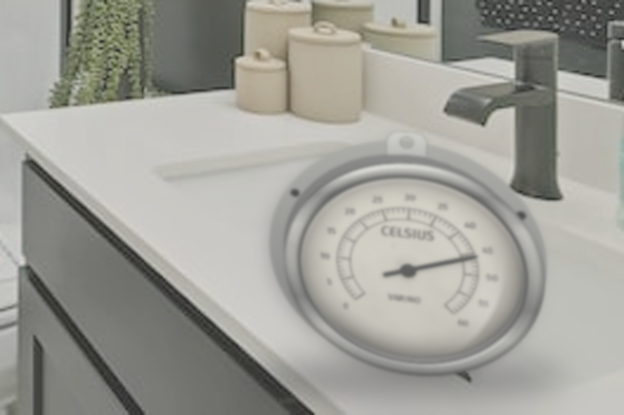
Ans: {"value": 45, "unit": "°C"}
